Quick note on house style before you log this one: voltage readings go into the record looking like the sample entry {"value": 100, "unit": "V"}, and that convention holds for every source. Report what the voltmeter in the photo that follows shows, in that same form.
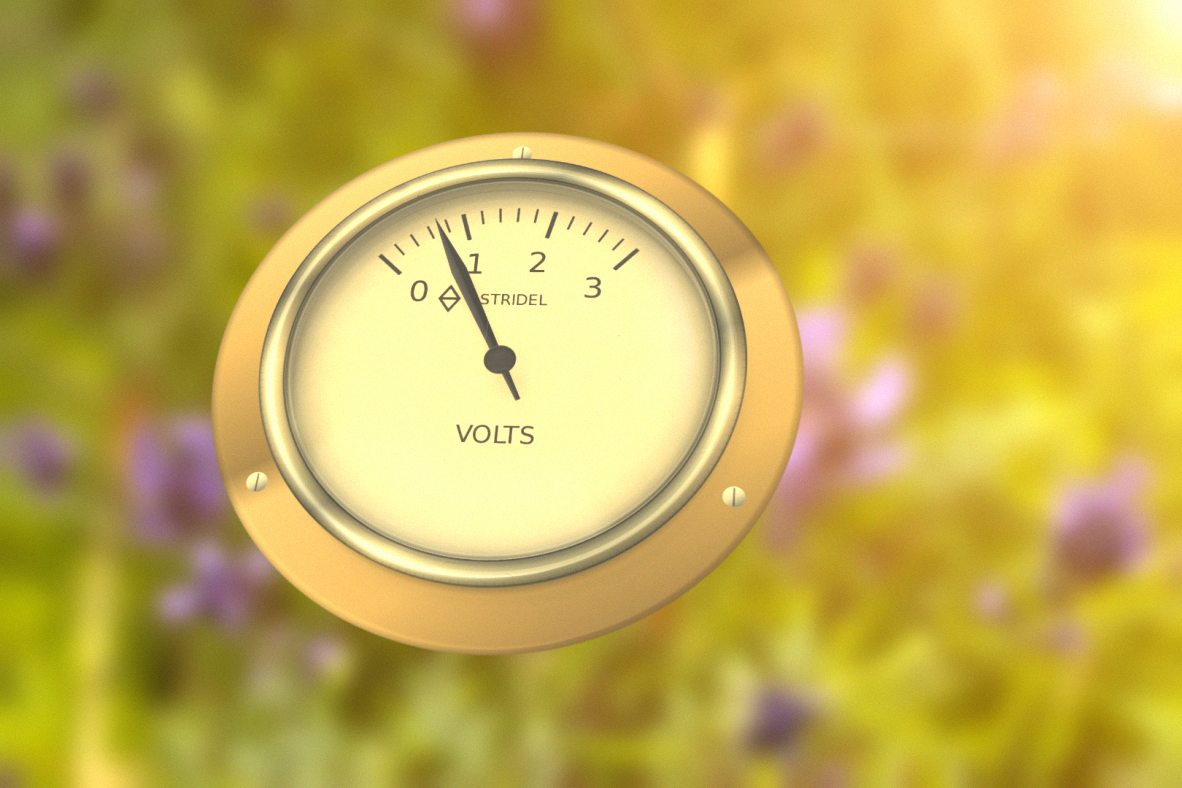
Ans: {"value": 0.7, "unit": "V"}
